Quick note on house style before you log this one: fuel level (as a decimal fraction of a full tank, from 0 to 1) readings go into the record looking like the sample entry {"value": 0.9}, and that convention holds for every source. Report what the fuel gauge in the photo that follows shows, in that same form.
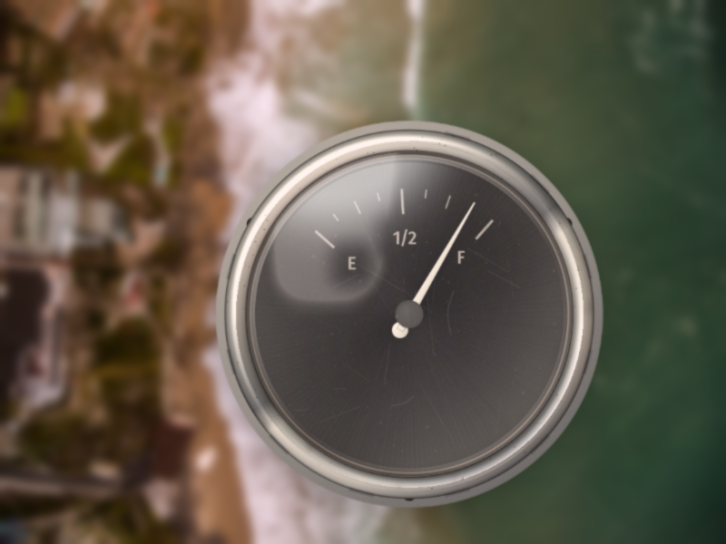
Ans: {"value": 0.875}
